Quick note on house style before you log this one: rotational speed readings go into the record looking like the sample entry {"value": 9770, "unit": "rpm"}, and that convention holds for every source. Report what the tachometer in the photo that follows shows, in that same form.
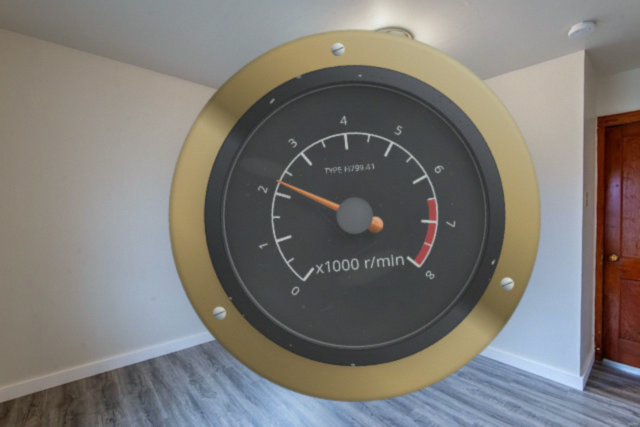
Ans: {"value": 2250, "unit": "rpm"}
